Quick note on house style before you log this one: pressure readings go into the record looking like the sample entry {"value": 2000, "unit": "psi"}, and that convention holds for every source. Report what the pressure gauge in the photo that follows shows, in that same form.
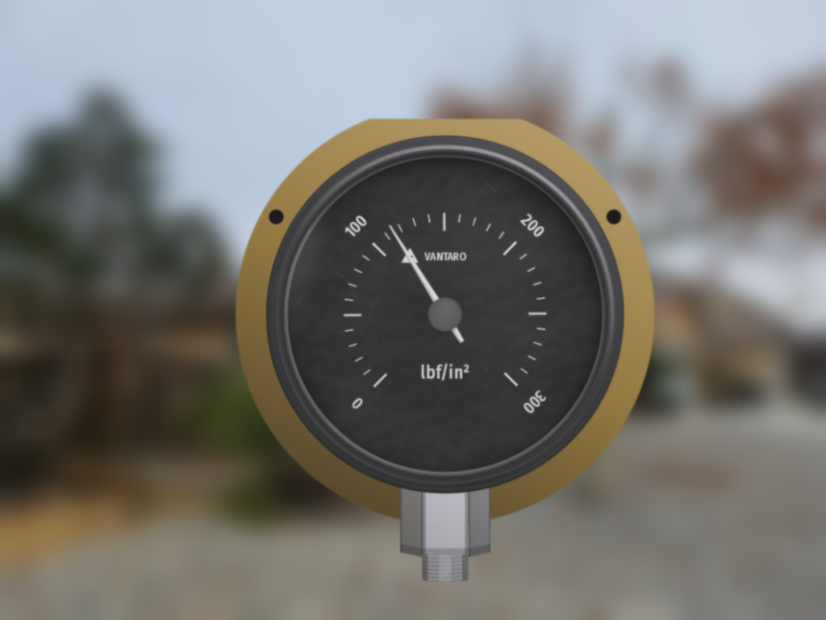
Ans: {"value": 115, "unit": "psi"}
